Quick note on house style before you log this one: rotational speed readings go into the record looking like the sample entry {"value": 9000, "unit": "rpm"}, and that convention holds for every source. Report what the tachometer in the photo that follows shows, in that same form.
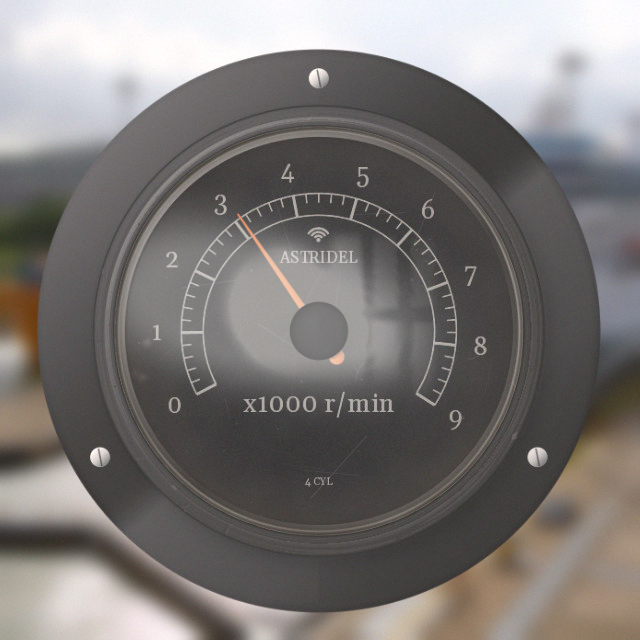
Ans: {"value": 3100, "unit": "rpm"}
